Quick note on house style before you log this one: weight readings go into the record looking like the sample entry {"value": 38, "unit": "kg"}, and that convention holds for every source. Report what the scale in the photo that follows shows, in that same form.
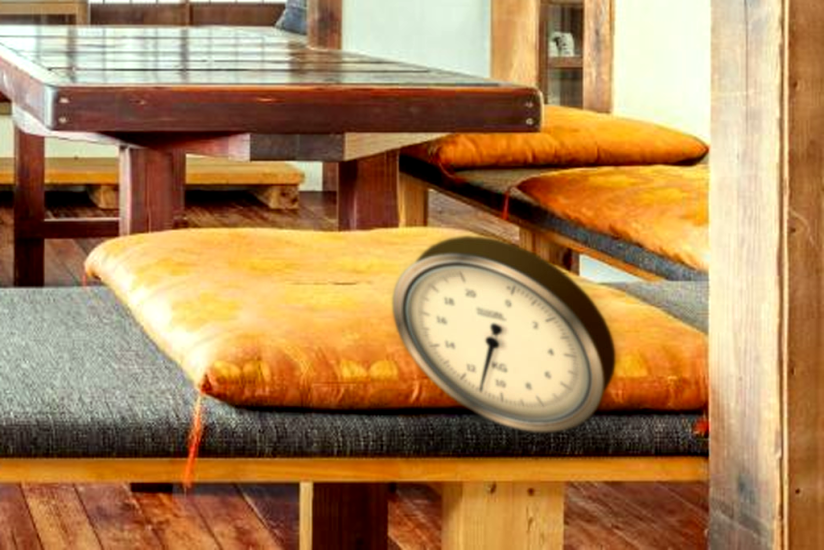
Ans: {"value": 11, "unit": "kg"}
